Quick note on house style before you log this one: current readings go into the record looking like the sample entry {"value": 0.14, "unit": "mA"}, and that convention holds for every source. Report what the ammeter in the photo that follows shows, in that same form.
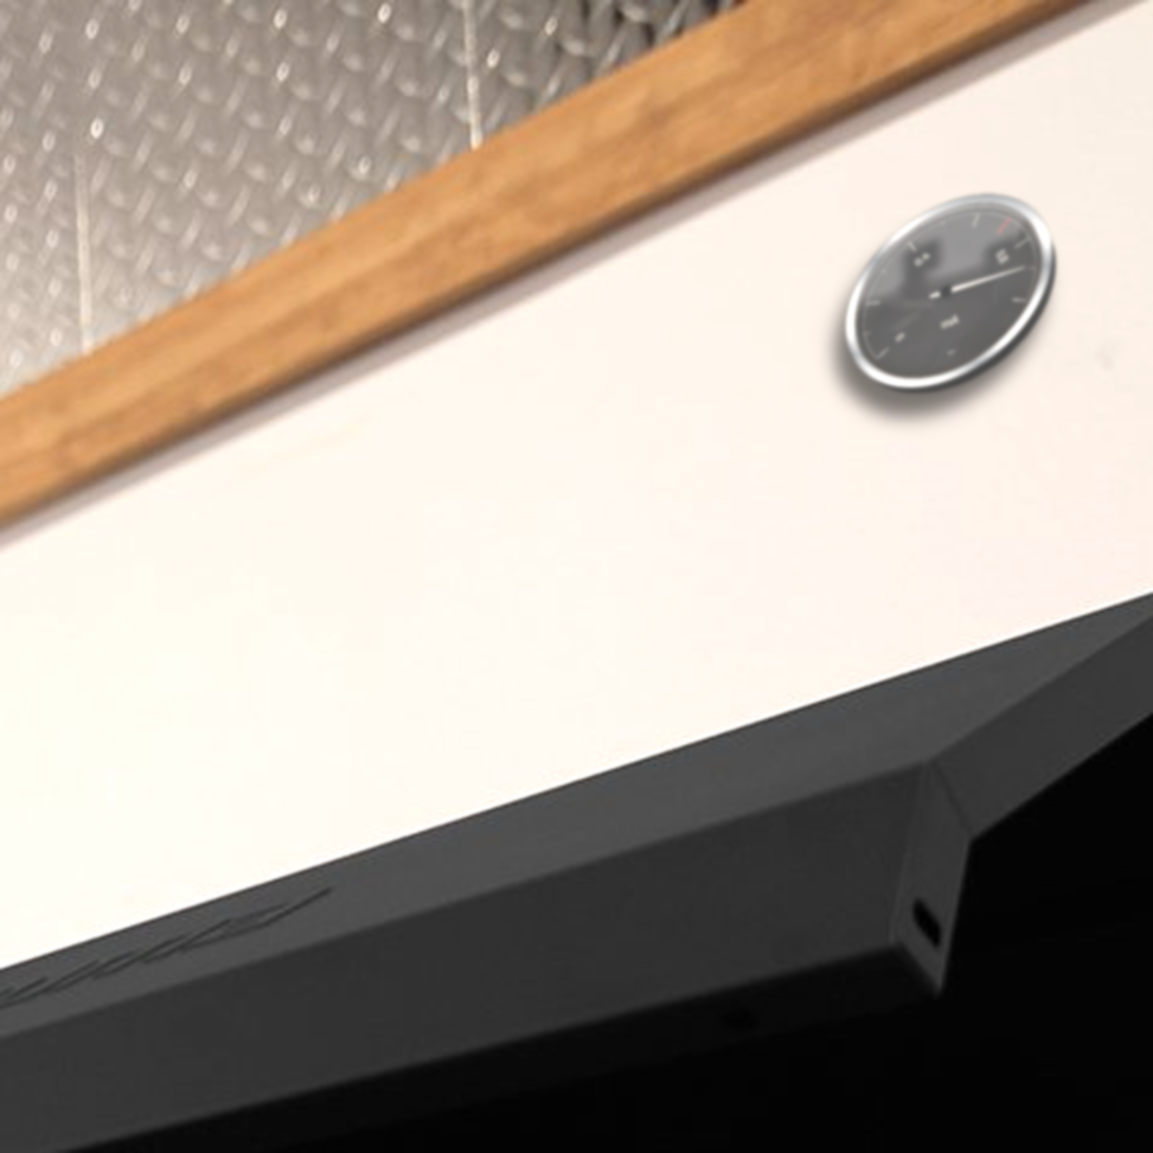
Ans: {"value": 0.9, "unit": "mA"}
